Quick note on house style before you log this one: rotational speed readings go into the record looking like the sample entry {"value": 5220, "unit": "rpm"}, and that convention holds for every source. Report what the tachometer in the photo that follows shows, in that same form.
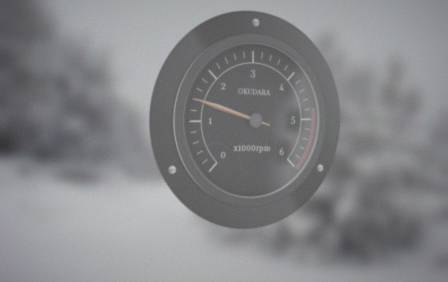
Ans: {"value": 1400, "unit": "rpm"}
